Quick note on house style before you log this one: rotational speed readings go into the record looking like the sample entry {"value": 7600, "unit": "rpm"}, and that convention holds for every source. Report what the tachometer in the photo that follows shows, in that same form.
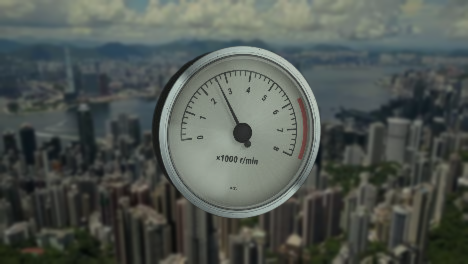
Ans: {"value": 2600, "unit": "rpm"}
